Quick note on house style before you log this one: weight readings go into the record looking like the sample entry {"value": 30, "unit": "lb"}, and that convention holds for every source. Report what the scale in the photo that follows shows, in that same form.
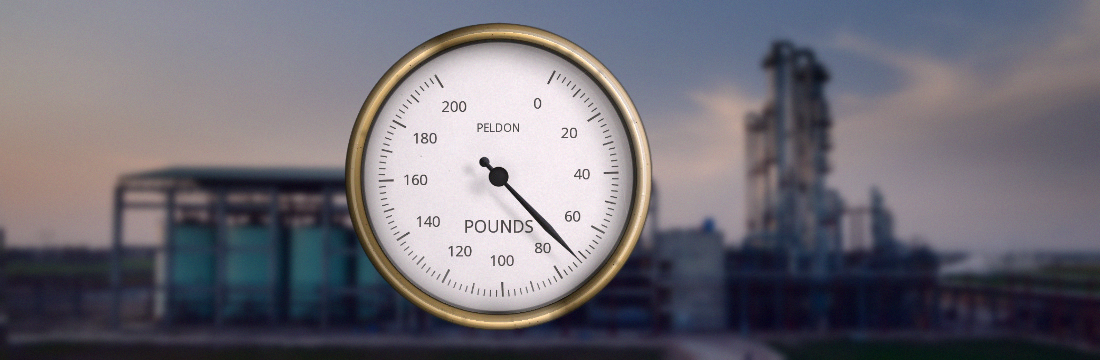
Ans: {"value": 72, "unit": "lb"}
